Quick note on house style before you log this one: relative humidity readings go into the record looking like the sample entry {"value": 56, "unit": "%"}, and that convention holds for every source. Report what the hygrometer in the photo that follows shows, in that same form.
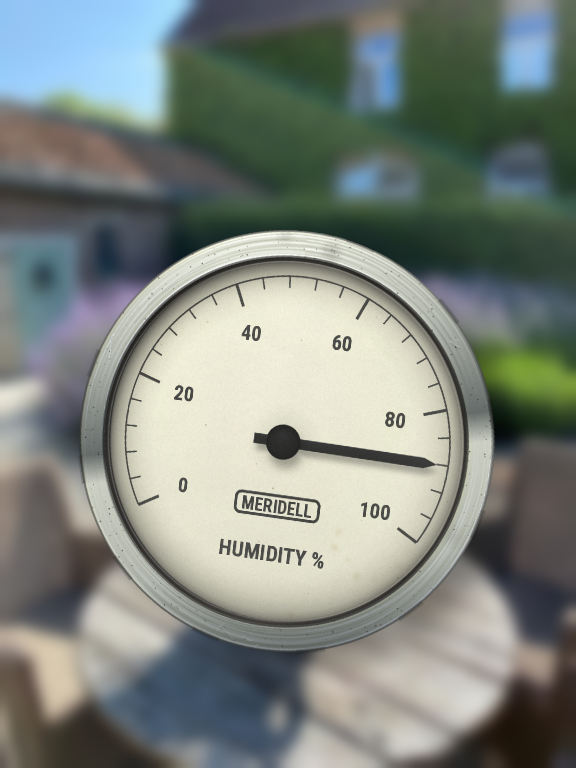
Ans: {"value": 88, "unit": "%"}
